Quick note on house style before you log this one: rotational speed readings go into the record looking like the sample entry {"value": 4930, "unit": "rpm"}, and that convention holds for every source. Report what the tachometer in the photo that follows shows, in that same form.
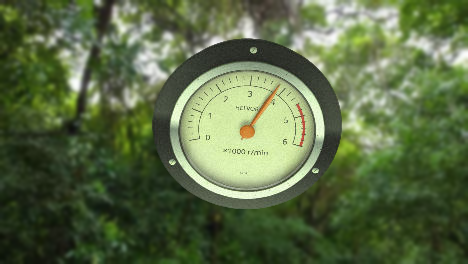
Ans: {"value": 3800, "unit": "rpm"}
